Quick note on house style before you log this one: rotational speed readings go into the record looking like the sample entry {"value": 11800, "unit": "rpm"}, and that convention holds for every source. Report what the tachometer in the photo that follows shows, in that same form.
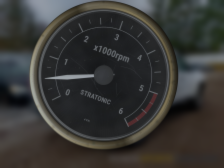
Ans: {"value": 500, "unit": "rpm"}
